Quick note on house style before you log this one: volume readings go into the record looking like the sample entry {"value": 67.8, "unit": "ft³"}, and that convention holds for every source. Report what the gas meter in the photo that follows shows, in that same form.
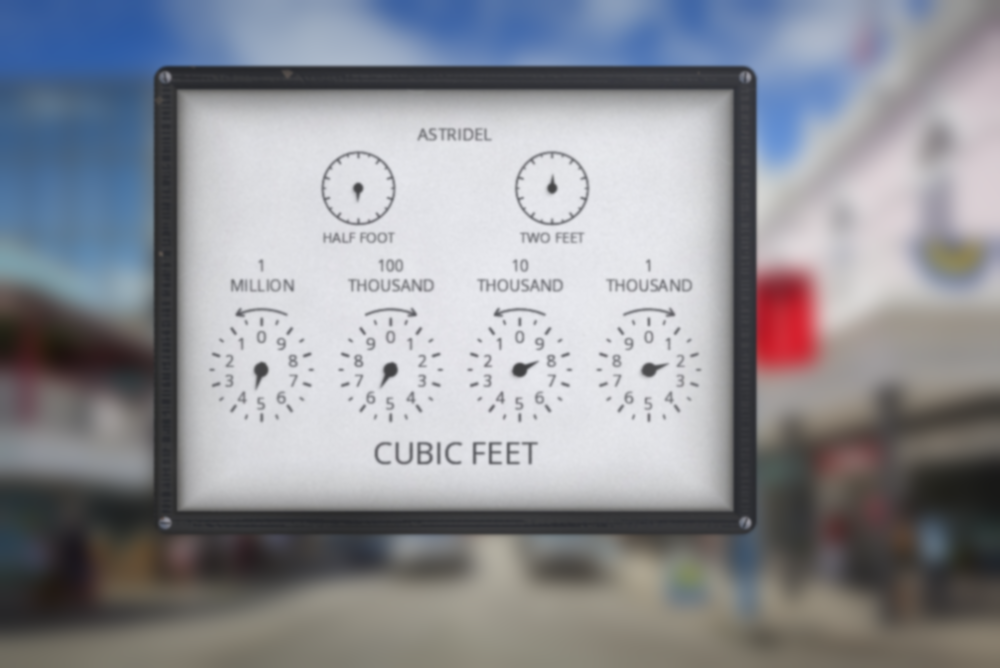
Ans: {"value": 458200, "unit": "ft³"}
